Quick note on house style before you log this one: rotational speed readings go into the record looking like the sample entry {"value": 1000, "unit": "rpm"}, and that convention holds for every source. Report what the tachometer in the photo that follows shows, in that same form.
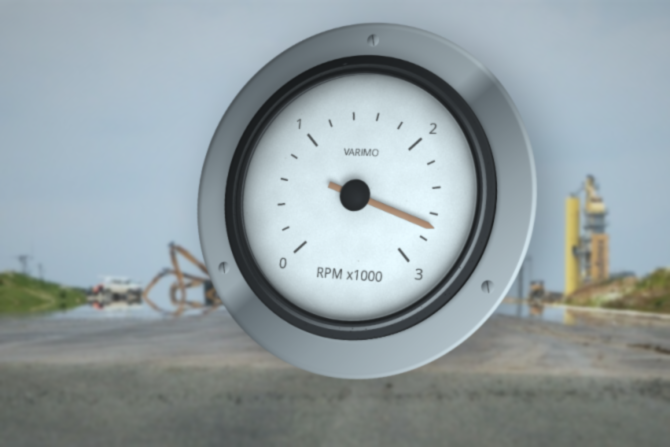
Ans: {"value": 2700, "unit": "rpm"}
